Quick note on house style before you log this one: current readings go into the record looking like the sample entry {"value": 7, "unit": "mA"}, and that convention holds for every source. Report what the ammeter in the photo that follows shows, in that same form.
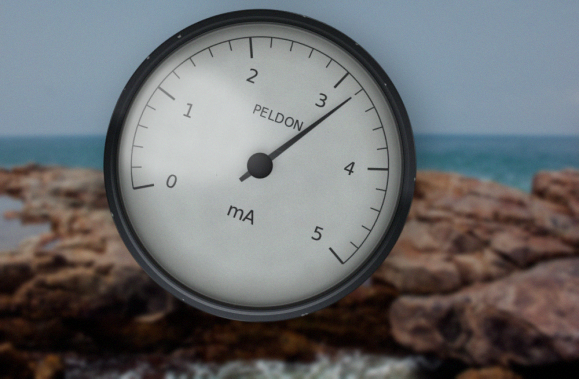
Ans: {"value": 3.2, "unit": "mA"}
